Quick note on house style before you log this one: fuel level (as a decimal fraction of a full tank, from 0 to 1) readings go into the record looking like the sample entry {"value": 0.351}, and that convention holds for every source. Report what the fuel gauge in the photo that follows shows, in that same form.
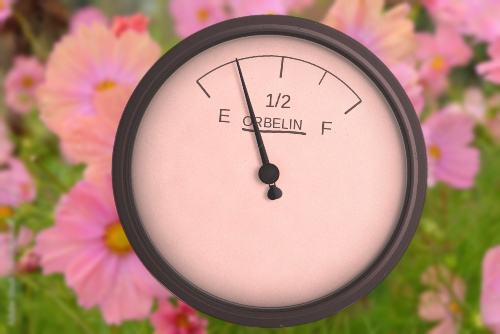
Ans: {"value": 0.25}
